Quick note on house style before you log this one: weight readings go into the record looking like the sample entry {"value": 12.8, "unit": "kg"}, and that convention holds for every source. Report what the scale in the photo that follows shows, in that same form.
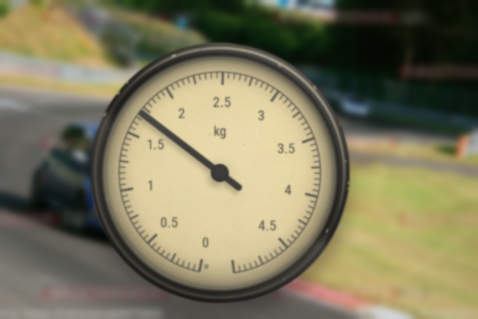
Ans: {"value": 1.7, "unit": "kg"}
